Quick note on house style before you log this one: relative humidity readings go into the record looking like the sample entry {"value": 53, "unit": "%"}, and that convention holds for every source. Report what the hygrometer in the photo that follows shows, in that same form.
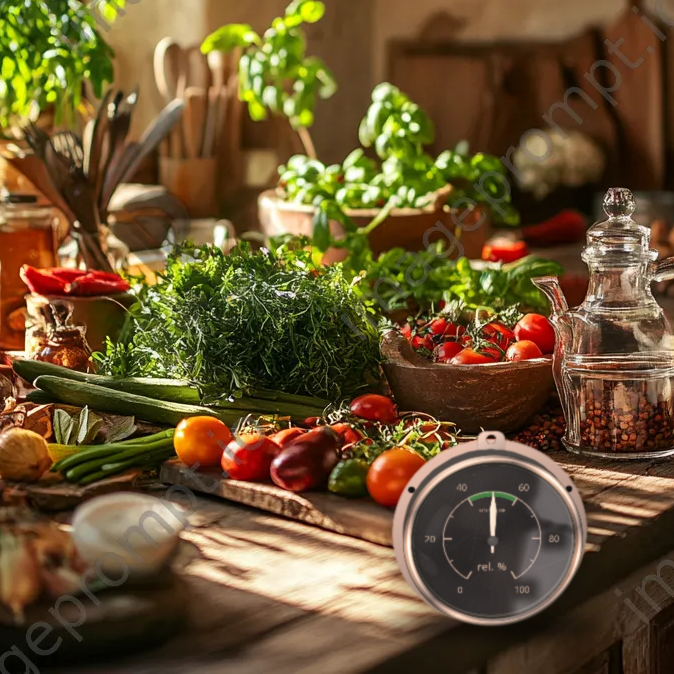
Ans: {"value": 50, "unit": "%"}
